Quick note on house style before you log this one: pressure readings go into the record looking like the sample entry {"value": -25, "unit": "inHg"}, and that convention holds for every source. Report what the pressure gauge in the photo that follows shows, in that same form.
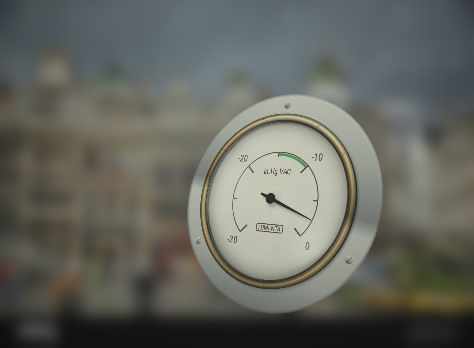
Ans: {"value": -2.5, "unit": "inHg"}
